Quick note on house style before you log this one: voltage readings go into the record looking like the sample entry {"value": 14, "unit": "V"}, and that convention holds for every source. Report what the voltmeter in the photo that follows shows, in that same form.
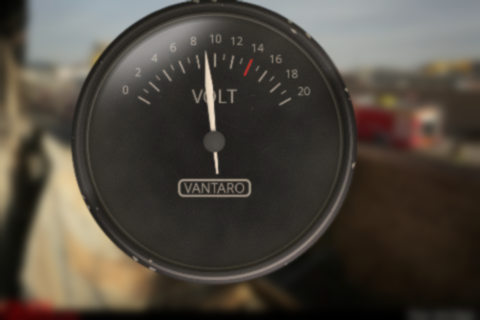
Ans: {"value": 9, "unit": "V"}
